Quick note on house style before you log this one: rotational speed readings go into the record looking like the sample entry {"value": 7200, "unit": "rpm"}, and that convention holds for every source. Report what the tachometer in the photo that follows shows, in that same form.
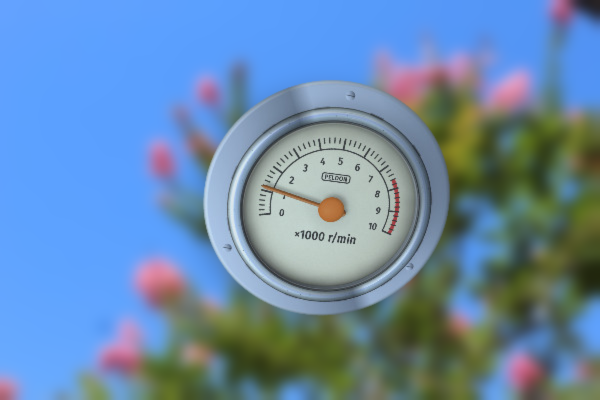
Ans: {"value": 1200, "unit": "rpm"}
